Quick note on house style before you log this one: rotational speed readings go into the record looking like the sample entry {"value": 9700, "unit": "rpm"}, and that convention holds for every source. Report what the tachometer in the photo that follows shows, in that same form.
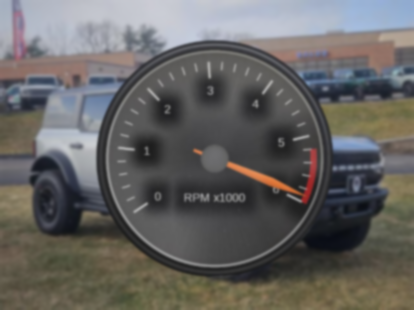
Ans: {"value": 5900, "unit": "rpm"}
